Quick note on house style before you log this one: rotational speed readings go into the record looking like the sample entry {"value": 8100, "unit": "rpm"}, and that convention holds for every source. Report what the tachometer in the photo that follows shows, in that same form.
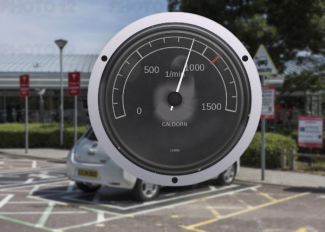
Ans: {"value": 900, "unit": "rpm"}
